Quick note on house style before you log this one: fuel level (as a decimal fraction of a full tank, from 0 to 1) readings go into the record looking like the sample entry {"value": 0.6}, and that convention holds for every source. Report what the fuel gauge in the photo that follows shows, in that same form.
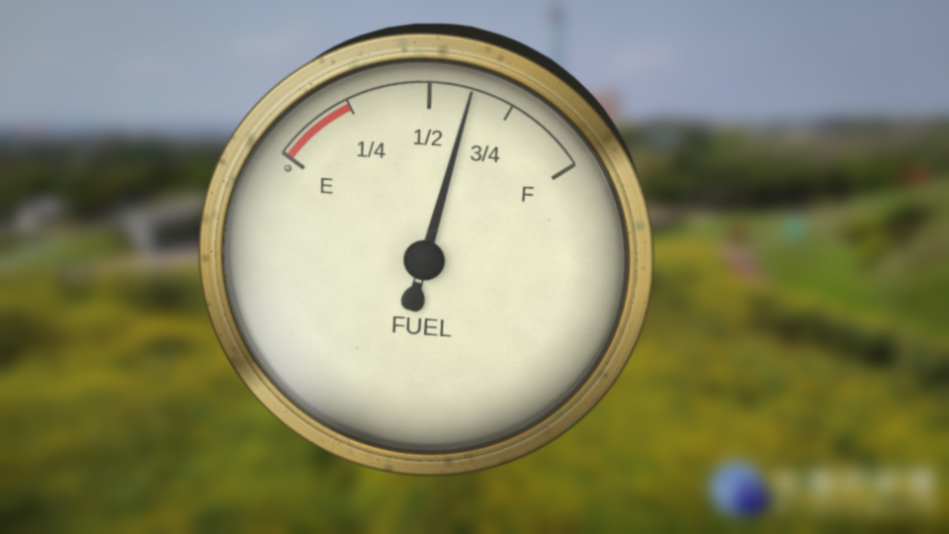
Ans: {"value": 0.625}
